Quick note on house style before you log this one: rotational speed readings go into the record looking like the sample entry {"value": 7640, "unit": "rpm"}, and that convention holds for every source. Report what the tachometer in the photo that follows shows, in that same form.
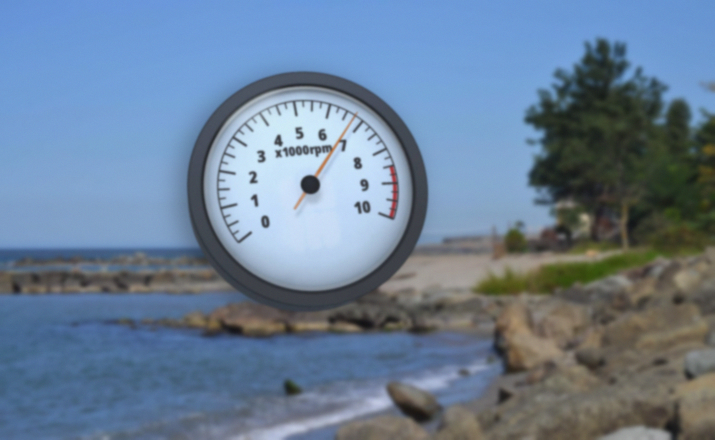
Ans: {"value": 6750, "unit": "rpm"}
